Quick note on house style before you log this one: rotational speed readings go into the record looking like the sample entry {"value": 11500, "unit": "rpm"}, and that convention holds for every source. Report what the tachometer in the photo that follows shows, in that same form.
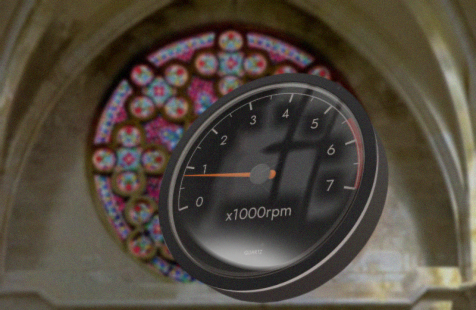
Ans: {"value": 750, "unit": "rpm"}
